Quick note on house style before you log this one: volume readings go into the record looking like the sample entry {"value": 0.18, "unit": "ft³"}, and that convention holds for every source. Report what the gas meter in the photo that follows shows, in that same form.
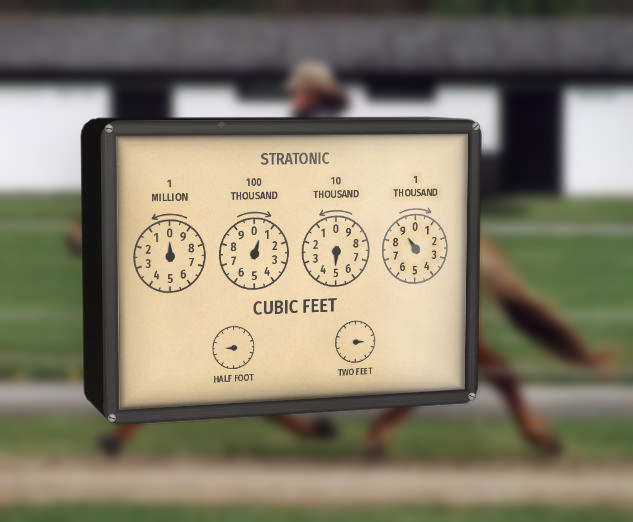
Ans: {"value": 4900, "unit": "ft³"}
